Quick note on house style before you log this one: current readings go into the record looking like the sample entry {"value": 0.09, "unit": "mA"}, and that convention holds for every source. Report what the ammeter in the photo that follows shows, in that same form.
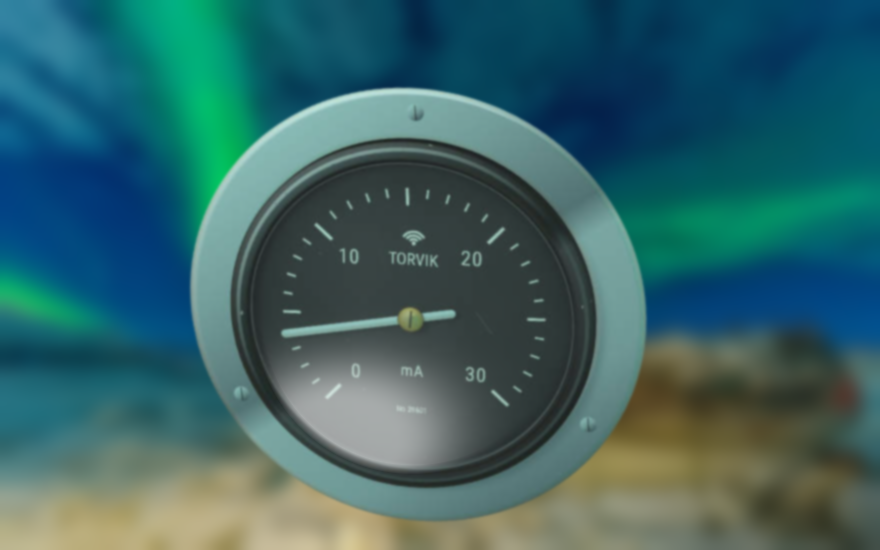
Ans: {"value": 4, "unit": "mA"}
